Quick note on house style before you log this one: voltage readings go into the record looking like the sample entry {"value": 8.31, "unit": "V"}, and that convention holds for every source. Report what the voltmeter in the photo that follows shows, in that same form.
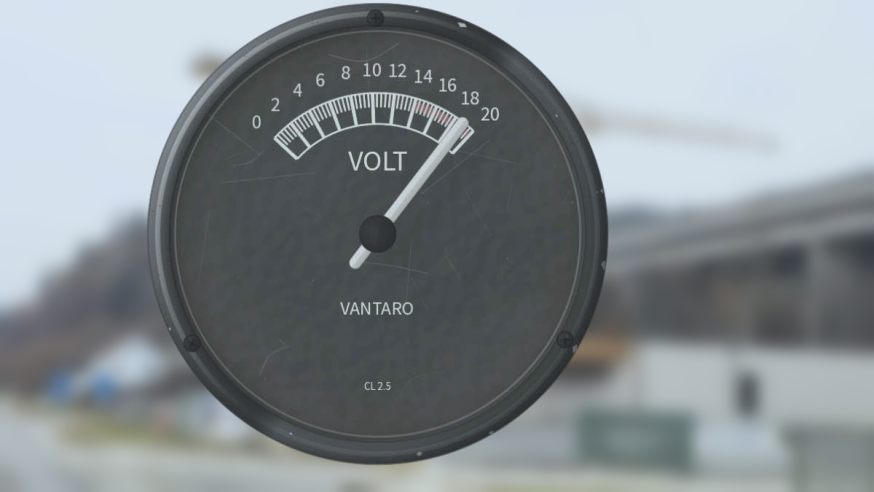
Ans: {"value": 18.8, "unit": "V"}
